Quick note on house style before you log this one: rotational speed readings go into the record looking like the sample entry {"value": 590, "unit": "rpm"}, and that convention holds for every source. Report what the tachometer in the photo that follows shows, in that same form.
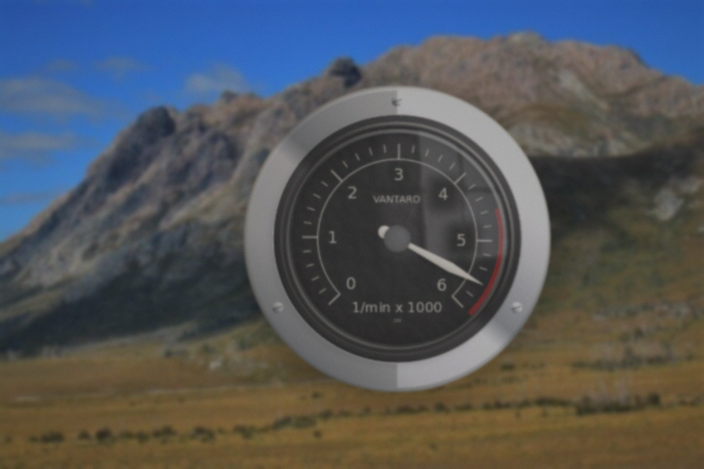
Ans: {"value": 5600, "unit": "rpm"}
